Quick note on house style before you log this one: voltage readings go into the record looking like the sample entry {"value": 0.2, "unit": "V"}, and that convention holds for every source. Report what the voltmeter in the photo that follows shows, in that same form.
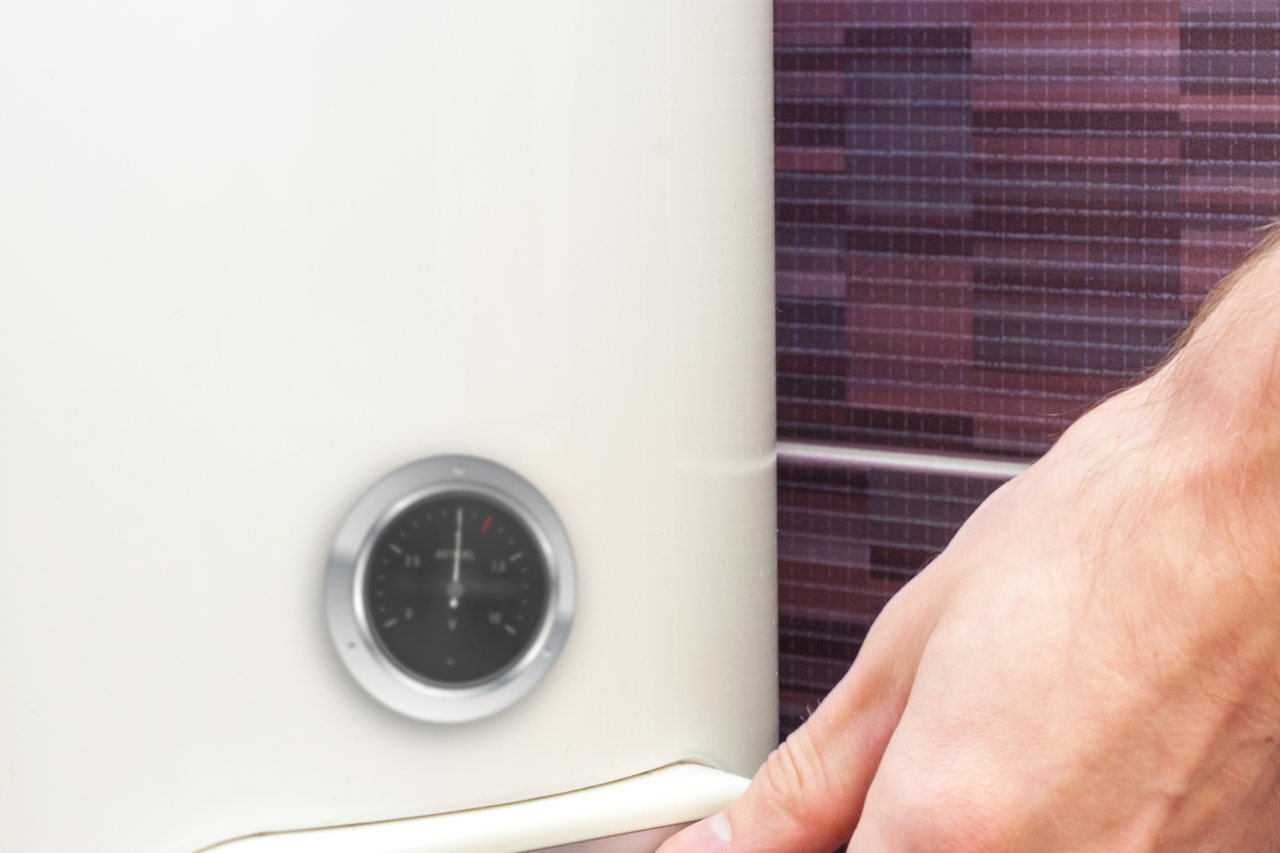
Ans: {"value": 5, "unit": "V"}
